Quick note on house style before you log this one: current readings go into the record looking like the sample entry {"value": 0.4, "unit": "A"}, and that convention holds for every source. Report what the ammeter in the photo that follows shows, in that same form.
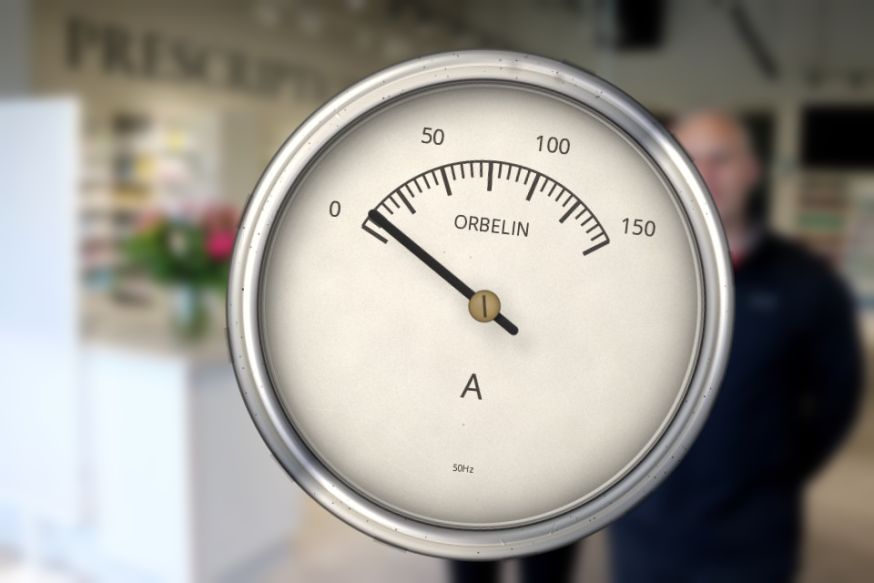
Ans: {"value": 7.5, "unit": "A"}
